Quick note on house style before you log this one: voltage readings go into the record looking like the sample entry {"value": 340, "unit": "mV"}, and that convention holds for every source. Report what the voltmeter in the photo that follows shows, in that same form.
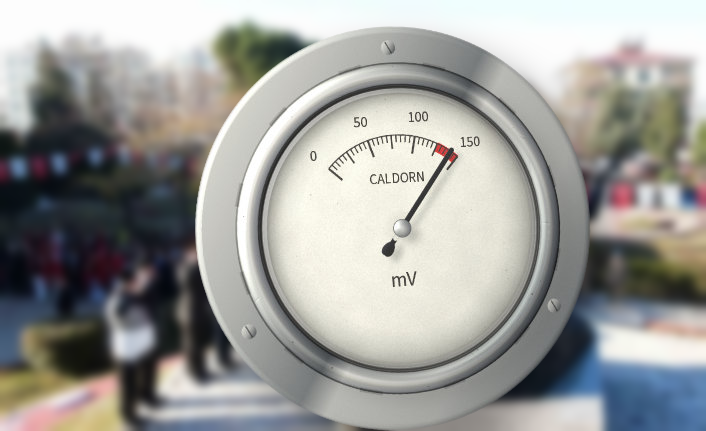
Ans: {"value": 140, "unit": "mV"}
